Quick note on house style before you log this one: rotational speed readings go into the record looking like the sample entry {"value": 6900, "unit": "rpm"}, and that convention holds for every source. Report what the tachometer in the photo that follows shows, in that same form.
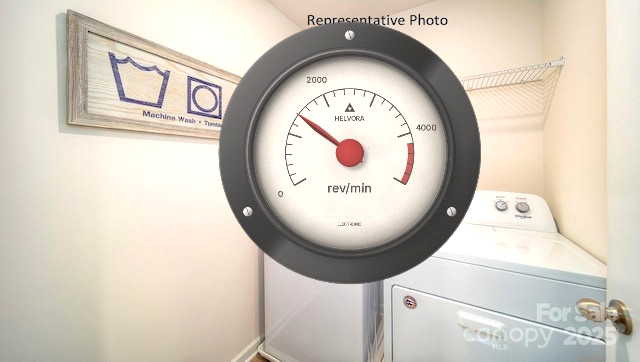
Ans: {"value": 1400, "unit": "rpm"}
